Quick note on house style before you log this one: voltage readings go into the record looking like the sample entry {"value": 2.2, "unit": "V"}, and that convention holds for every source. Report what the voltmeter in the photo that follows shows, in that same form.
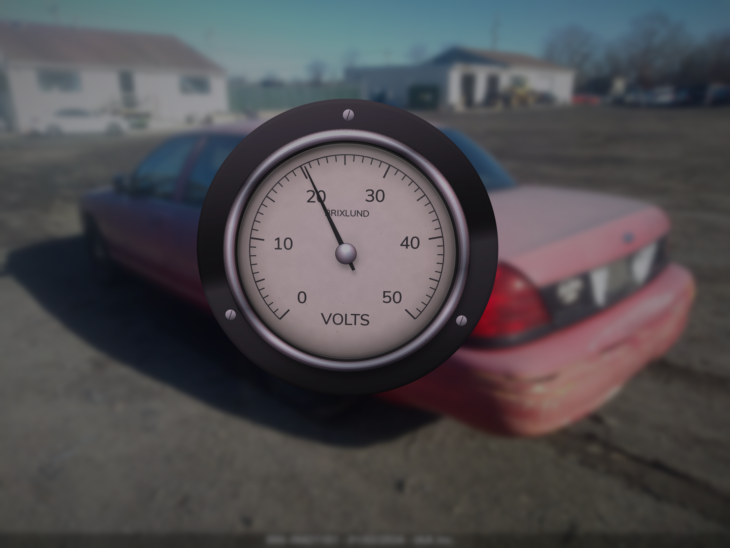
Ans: {"value": 20.5, "unit": "V"}
